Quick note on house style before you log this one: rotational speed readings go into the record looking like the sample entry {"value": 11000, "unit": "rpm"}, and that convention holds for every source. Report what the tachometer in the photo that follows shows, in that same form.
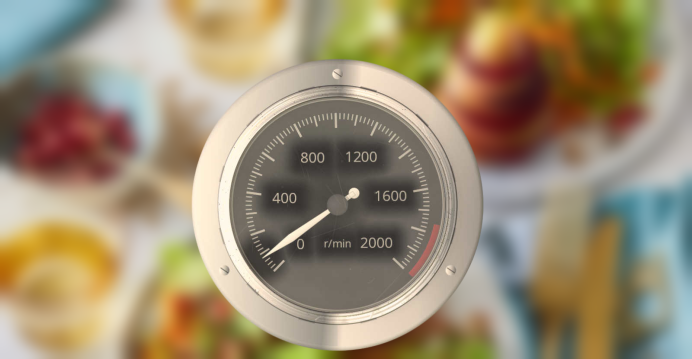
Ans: {"value": 80, "unit": "rpm"}
